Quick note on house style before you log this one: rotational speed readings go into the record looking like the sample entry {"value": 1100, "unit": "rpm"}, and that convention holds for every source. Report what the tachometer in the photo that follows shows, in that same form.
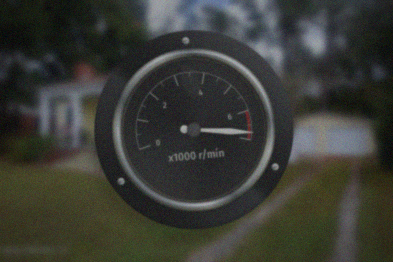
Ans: {"value": 6750, "unit": "rpm"}
